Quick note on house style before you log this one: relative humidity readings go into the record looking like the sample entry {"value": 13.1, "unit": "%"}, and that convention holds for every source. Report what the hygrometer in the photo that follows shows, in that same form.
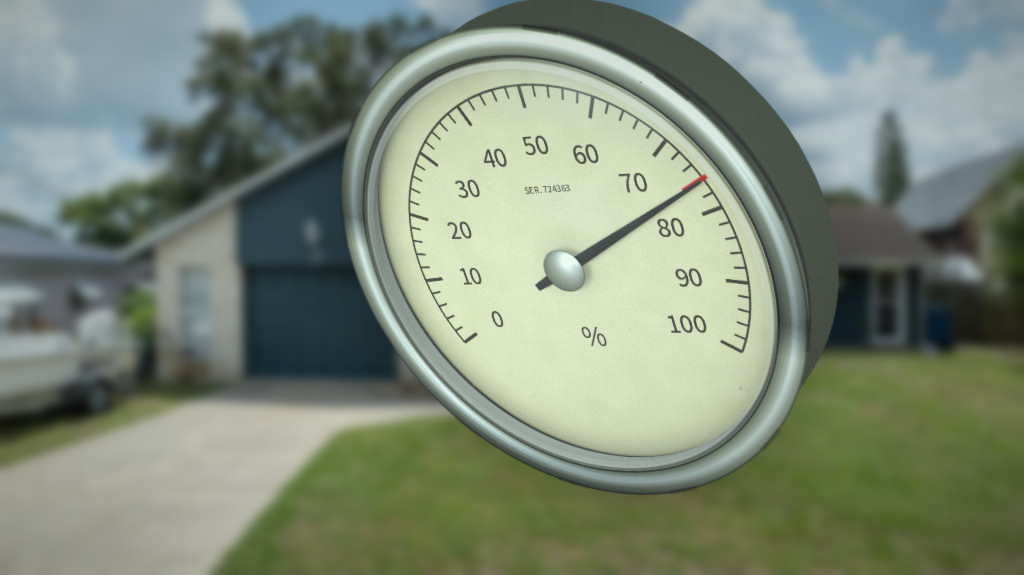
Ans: {"value": 76, "unit": "%"}
